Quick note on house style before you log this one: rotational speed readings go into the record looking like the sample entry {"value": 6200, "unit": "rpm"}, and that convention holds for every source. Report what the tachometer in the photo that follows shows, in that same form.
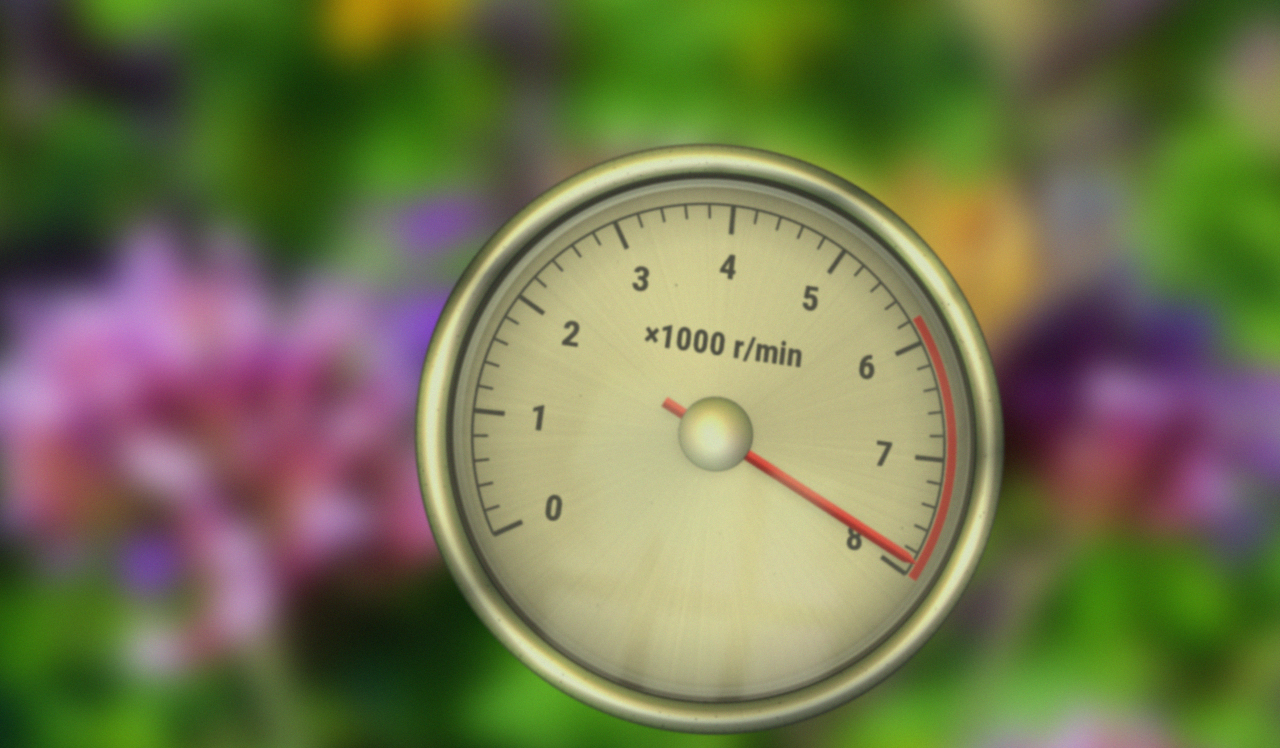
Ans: {"value": 7900, "unit": "rpm"}
